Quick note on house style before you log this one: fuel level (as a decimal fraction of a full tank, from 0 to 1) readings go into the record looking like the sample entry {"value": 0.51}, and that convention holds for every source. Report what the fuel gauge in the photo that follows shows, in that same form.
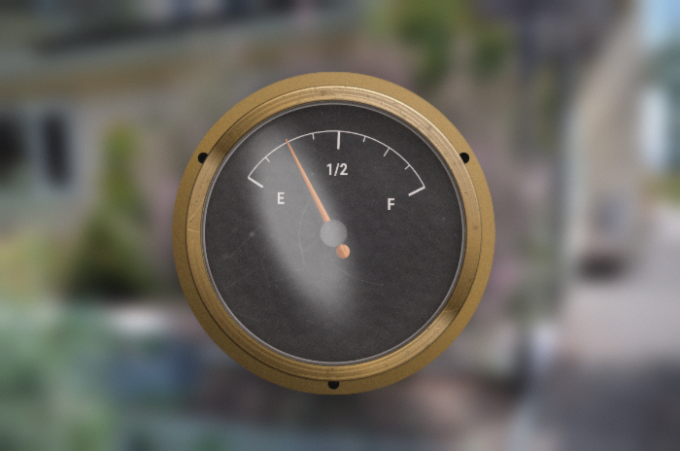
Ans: {"value": 0.25}
